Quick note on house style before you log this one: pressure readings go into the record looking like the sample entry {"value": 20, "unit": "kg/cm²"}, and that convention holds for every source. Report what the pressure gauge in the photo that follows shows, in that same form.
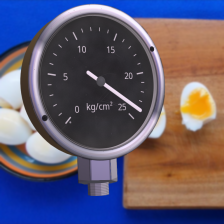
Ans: {"value": 24, "unit": "kg/cm²"}
